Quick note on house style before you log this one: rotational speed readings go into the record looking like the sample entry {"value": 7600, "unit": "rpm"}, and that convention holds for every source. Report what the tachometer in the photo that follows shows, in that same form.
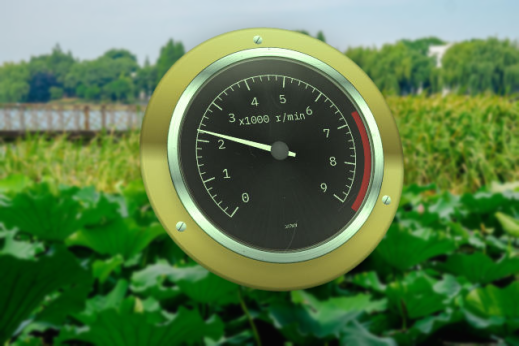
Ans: {"value": 2200, "unit": "rpm"}
